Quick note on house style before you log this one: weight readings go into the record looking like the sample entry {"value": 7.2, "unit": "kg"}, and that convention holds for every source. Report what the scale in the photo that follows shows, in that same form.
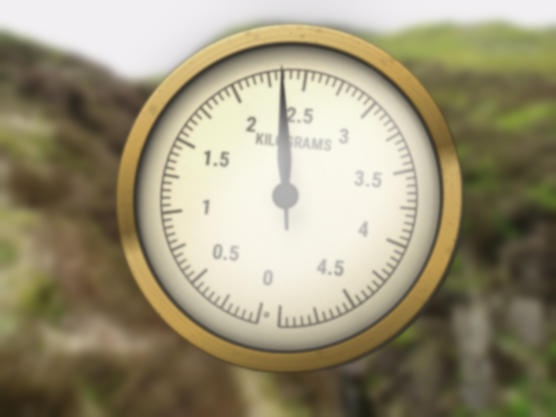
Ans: {"value": 2.35, "unit": "kg"}
